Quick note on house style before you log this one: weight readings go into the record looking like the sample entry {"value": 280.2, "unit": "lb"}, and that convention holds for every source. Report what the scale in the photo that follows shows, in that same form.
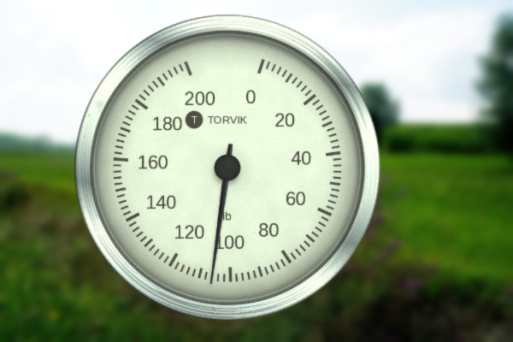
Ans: {"value": 106, "unit": "lb"}
